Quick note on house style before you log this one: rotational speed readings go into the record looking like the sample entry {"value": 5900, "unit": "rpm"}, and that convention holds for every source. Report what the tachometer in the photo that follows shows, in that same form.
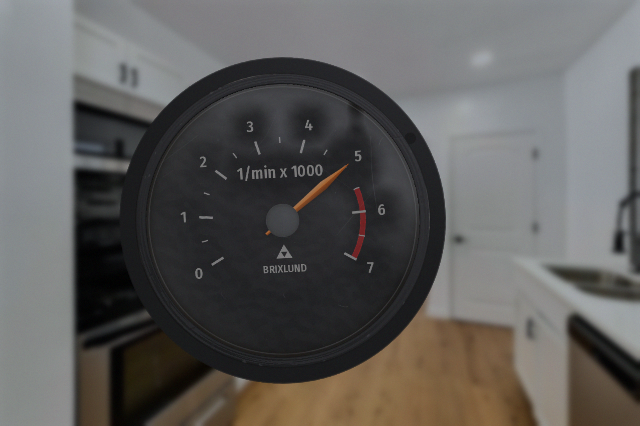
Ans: {"value": 5000, "unit": "rpm"}
